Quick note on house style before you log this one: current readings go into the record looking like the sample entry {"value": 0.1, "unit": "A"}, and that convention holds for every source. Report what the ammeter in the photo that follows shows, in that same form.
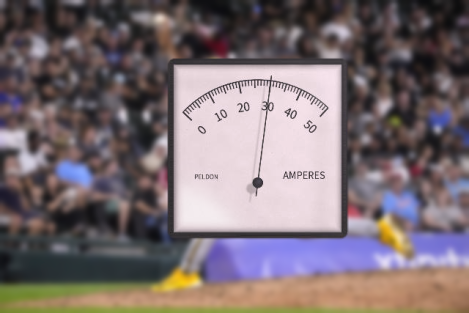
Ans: {"value": 30, "unit": "A"}
